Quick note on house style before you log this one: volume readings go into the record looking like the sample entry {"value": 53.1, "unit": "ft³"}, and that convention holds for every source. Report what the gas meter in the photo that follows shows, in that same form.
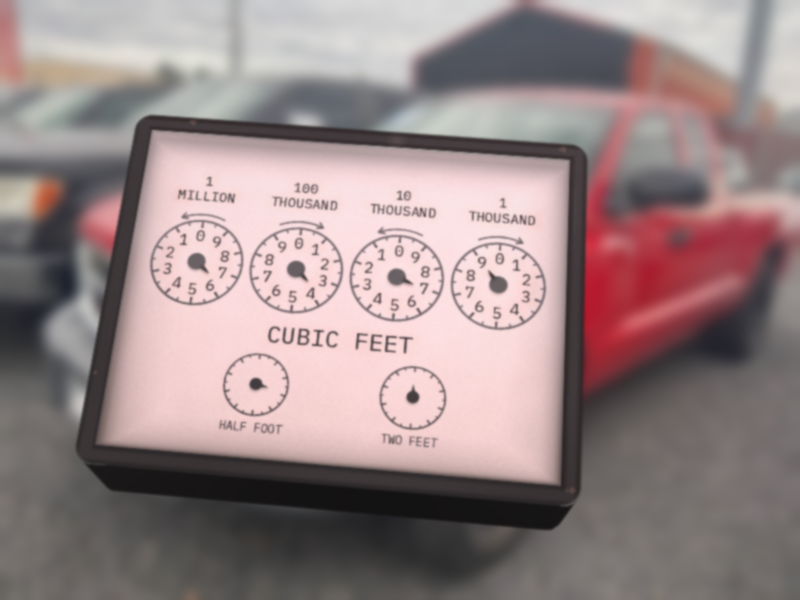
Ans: {"value": 636900, "unit": "ft³"}
